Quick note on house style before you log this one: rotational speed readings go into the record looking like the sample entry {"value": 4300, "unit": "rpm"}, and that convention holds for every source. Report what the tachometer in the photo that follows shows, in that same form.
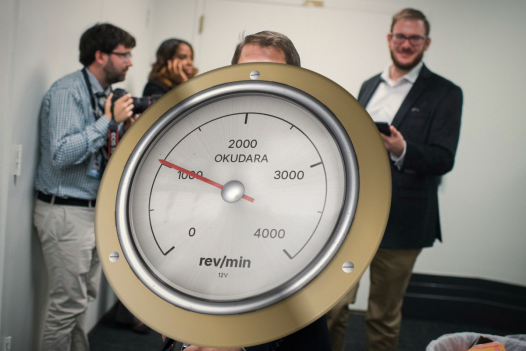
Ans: {"value": 1000, "unit": "rpm"}
